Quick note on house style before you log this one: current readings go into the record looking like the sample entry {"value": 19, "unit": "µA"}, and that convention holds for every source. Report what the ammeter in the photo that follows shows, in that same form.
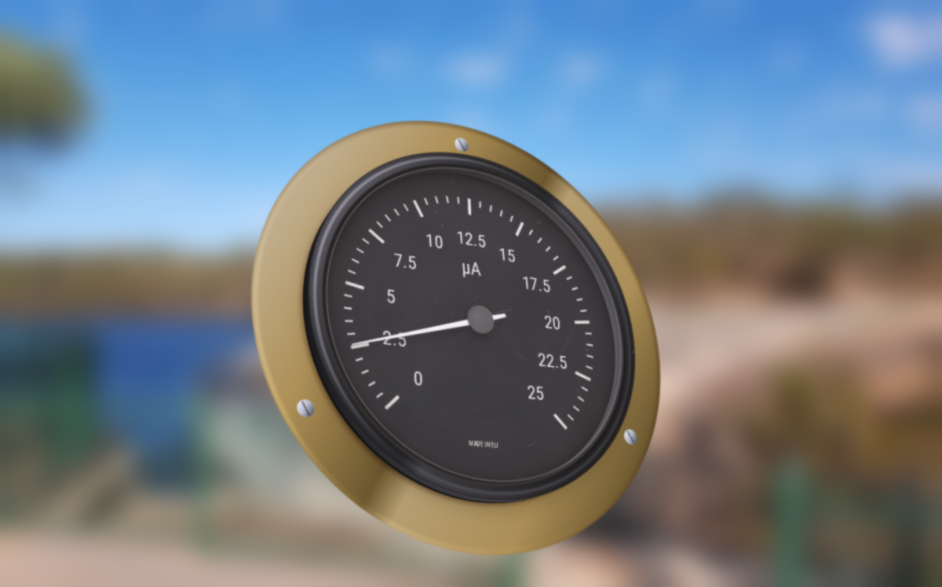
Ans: {"value": 2.5, "unit": "µA"}
